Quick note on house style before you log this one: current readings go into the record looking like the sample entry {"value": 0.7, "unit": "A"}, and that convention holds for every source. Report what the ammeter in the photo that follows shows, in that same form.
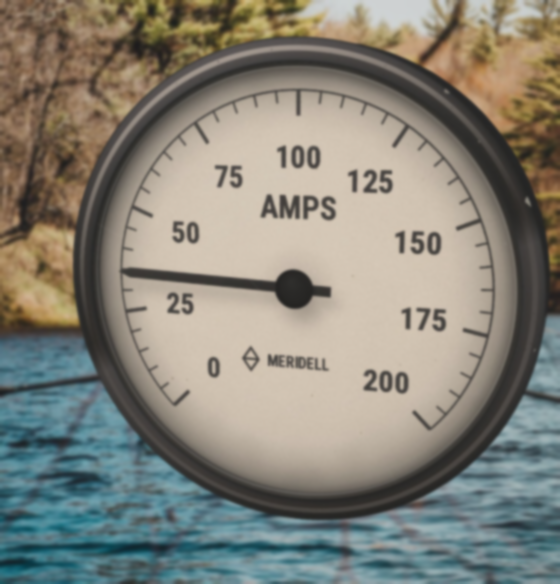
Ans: {"value": 35, "unit": "A"}
